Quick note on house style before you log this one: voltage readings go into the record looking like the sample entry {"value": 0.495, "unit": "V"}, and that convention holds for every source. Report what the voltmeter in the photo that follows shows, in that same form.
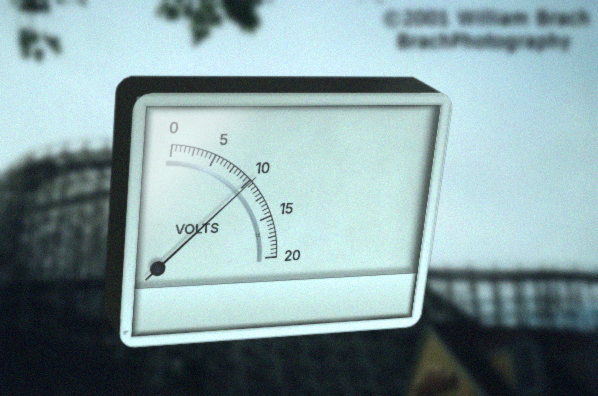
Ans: {"value": 10, "unit": "V"}
